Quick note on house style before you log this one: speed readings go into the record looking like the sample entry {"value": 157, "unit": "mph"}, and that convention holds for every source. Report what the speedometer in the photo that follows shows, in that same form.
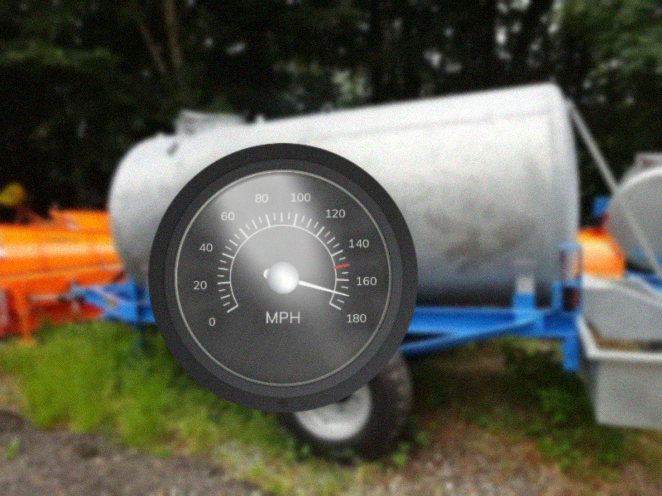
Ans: {"value": 170, "unit": "mph"}
